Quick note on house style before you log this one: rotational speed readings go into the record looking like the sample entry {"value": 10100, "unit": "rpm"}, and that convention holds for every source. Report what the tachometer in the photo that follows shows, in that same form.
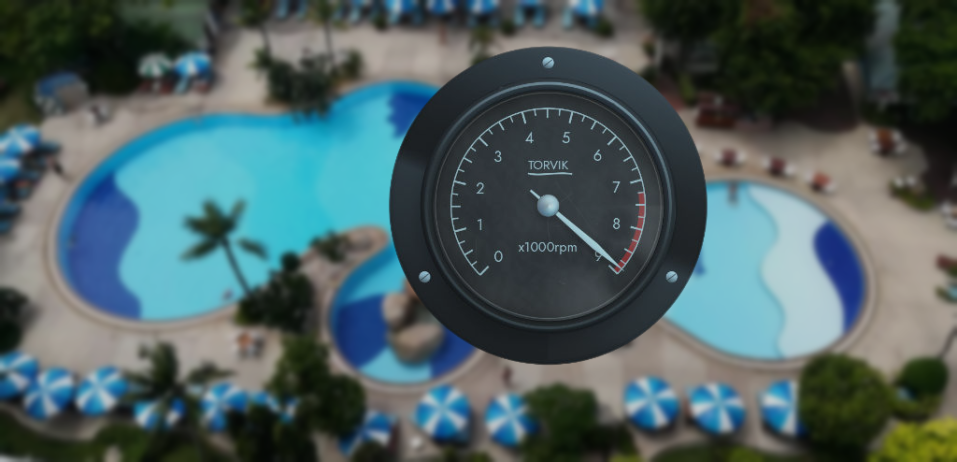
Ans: {"value": 8875, "unit": "rpm"}
